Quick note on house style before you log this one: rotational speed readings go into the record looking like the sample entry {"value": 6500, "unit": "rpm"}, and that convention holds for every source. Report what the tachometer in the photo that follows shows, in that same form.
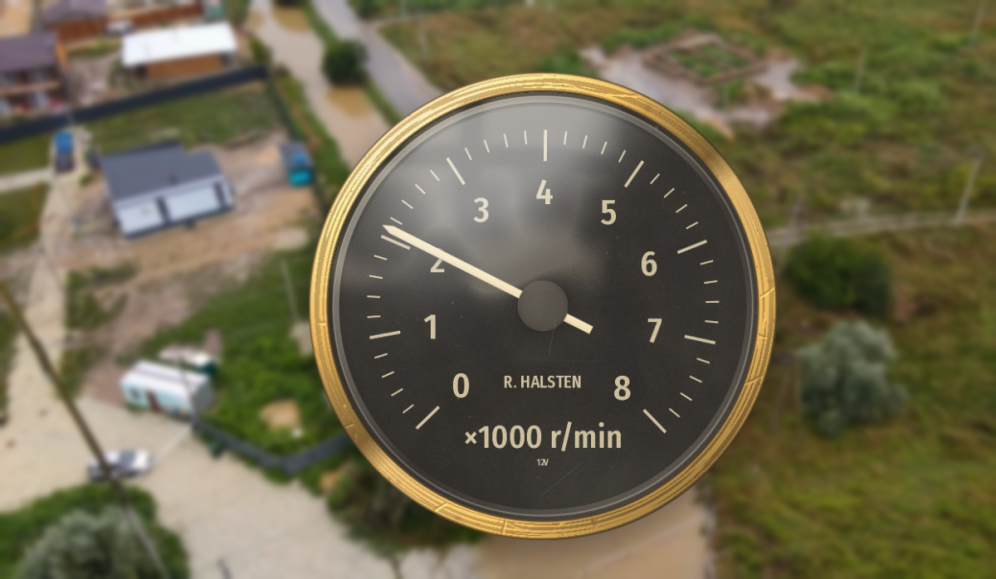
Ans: {"value": 2100, "unit": "rpm"}
